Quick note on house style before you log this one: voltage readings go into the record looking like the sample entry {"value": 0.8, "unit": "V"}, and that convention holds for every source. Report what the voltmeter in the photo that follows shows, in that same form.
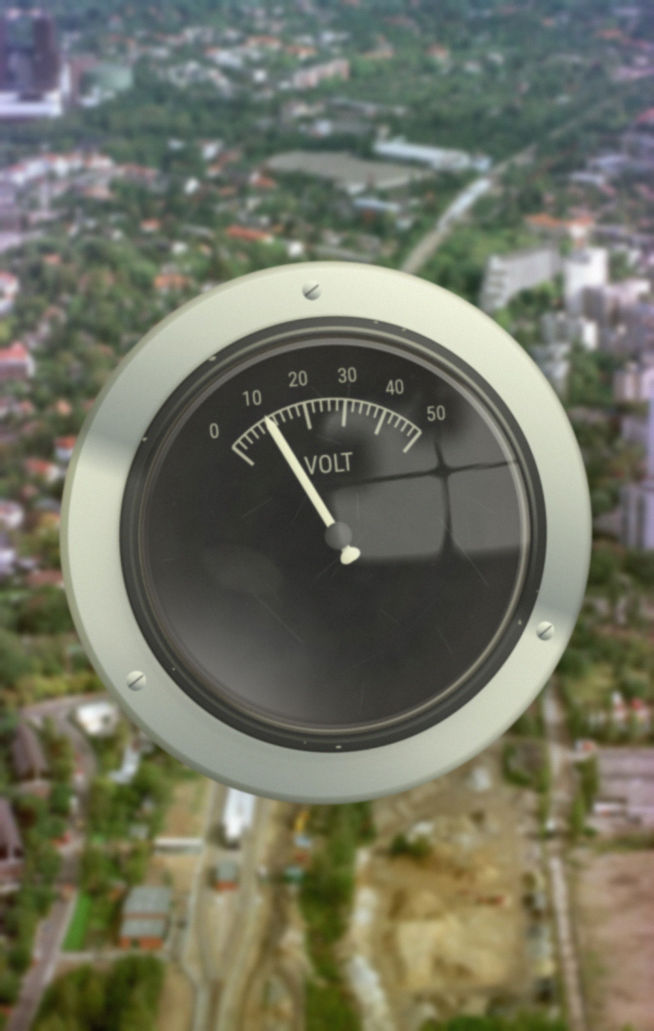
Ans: {"value": 10, "unit": "V"}
